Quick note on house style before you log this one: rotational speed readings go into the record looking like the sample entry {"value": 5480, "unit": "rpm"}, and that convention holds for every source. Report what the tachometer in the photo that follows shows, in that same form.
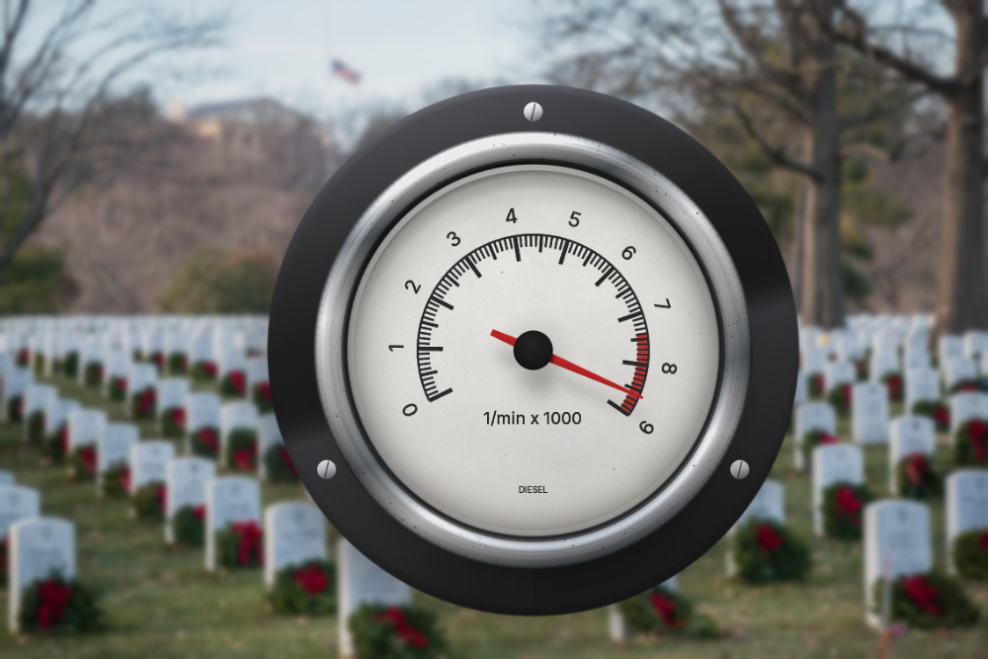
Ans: {"value": 8600, "unit": "rpm"}
